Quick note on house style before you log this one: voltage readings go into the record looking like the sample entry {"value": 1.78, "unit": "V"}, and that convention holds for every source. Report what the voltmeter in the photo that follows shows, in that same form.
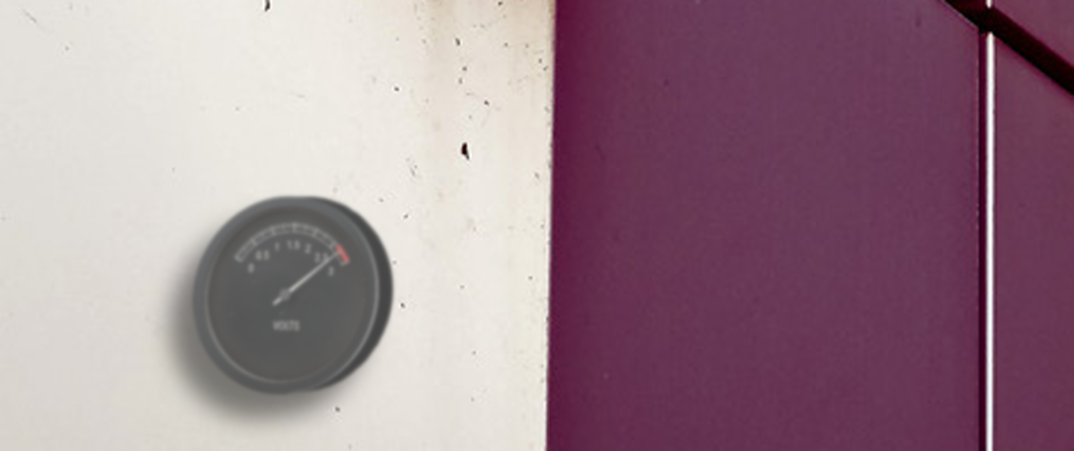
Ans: {"value": 2.75, "unit": "V"}
